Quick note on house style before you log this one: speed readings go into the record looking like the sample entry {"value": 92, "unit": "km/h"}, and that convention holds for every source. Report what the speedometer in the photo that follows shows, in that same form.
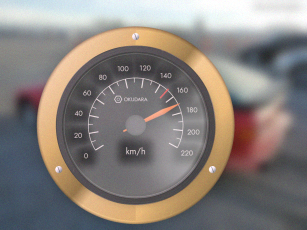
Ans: {"value": 170, "unit": "km/h"}
